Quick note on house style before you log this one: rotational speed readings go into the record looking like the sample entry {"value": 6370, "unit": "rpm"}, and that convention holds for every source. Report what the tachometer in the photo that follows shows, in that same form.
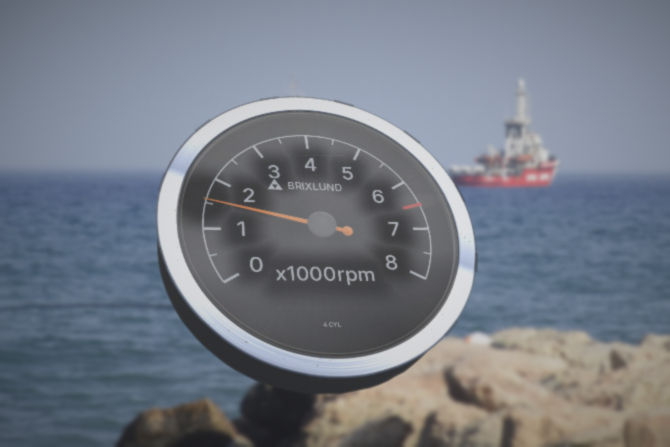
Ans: {"value": 1500, "unit": "rpm"}
